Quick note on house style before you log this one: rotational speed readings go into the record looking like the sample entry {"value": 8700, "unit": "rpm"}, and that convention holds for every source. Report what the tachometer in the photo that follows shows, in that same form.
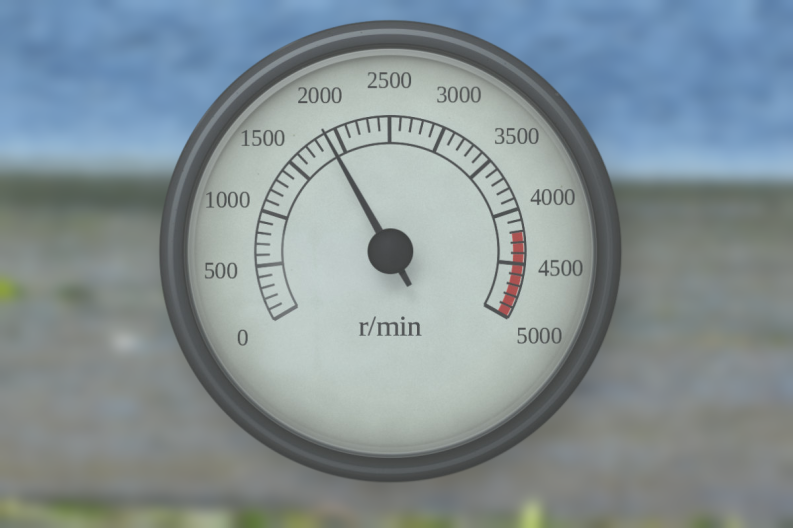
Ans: {"value": 1900, "unit": "rpm"}
